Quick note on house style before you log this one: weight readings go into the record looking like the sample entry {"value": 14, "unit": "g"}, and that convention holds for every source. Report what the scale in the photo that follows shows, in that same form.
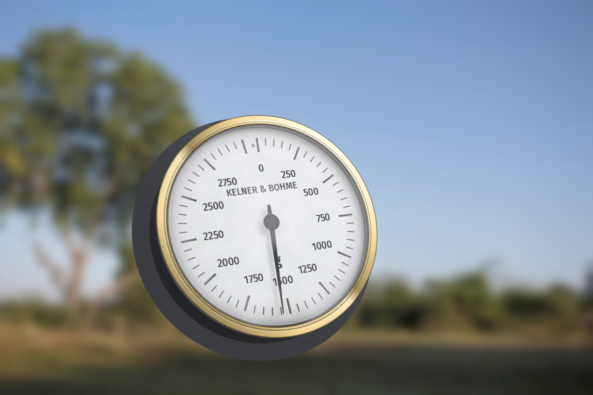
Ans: {"value": 1550, "unit": "g"}
